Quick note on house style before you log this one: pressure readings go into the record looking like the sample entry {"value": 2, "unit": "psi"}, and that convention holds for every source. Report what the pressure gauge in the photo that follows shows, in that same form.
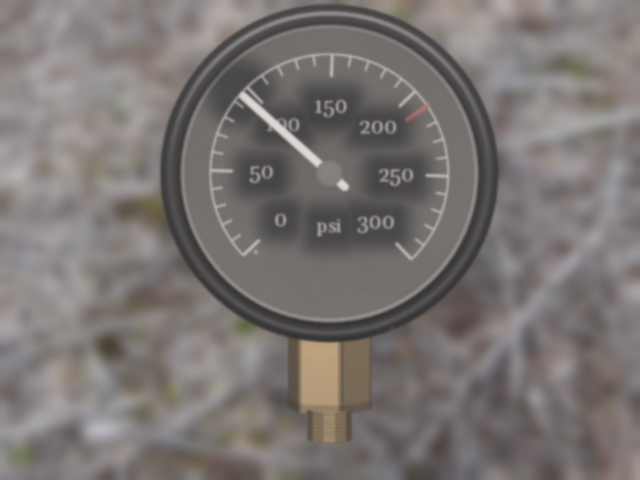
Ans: {"value": 95, "unit": "psi"}
